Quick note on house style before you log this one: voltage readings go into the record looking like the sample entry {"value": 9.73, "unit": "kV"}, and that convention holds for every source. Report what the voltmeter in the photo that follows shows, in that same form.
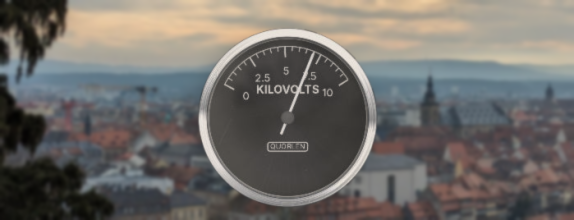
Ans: {"value": 7, "unit": "kV"}
